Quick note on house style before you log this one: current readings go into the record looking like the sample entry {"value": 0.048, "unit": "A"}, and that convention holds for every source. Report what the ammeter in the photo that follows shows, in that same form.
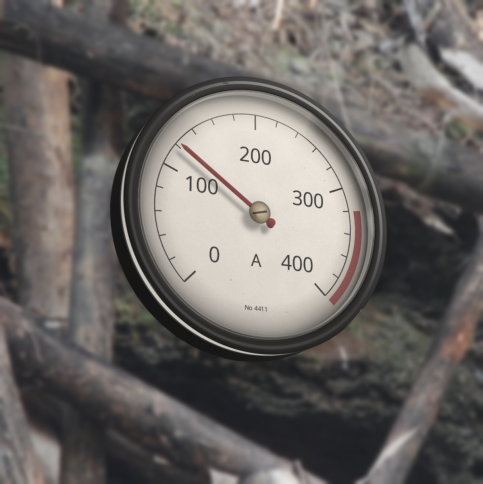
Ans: {"value": 120, "unit": "A"}
